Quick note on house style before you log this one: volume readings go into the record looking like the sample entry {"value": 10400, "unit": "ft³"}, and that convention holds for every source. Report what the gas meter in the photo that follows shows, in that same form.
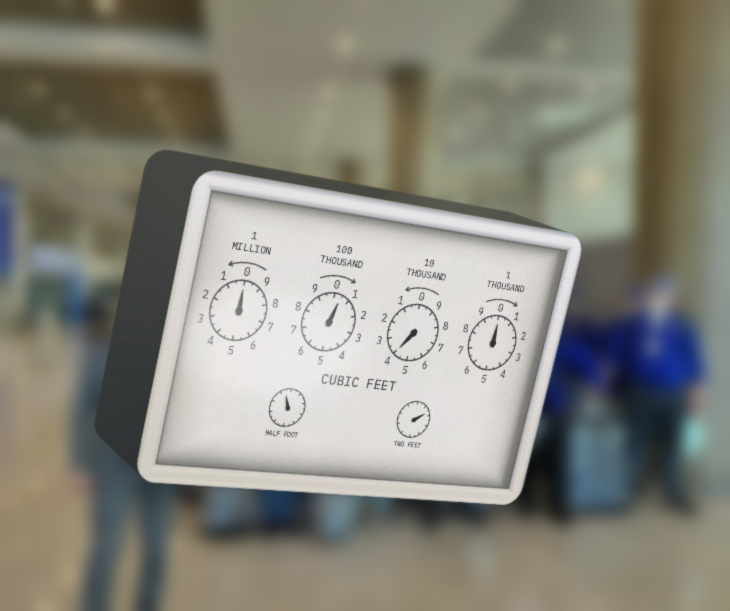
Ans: {"value": 4000, "unit": "ft³"}
